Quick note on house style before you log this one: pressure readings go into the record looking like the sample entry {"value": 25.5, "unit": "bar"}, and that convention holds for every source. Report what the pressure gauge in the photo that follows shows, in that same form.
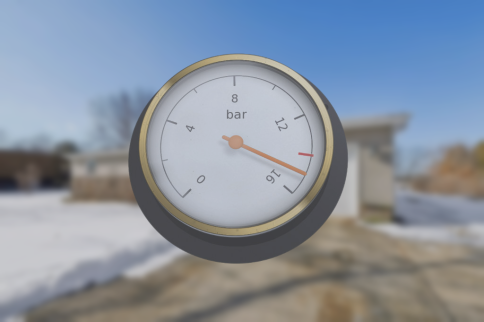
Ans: {"value": 15, "unit": "bar"}
